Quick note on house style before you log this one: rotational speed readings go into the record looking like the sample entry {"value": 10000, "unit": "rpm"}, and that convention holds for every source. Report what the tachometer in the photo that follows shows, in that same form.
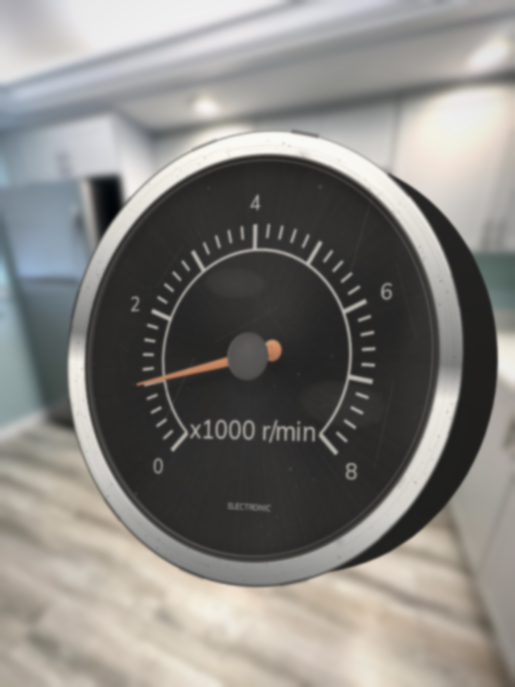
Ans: {"value": 1000, "unit": "rpm"}
